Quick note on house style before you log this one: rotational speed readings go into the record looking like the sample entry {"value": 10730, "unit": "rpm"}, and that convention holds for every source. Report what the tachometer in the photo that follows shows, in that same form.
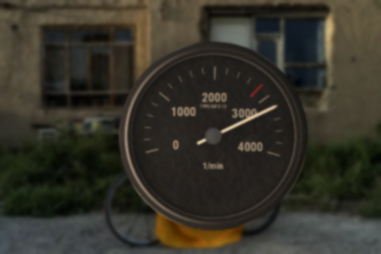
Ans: {"value": 3200, "unit": "rpm"}
